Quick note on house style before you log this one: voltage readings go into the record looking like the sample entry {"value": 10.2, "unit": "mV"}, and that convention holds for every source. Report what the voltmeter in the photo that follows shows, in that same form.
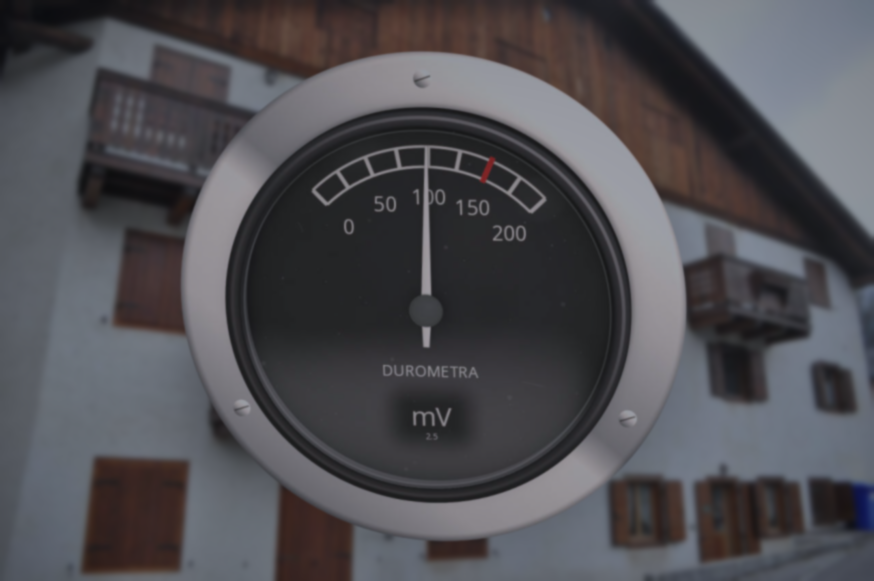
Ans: {"value": 100, "unit": "mV"}
